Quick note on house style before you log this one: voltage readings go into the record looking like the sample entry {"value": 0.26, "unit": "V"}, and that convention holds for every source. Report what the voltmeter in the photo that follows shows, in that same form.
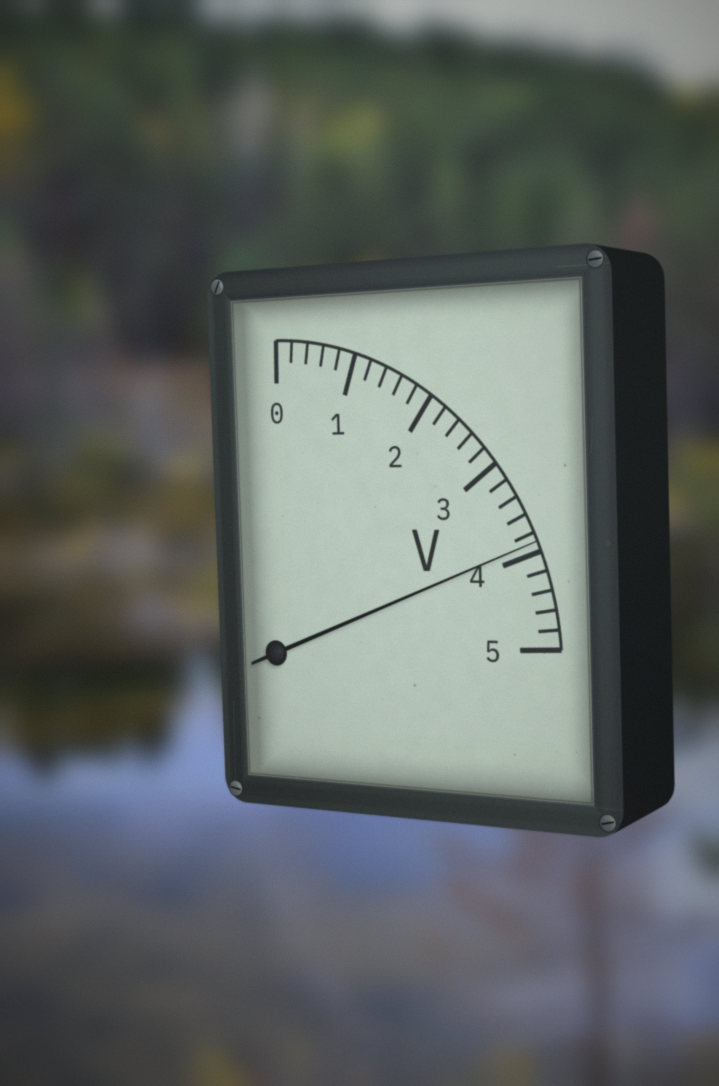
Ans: {"value": 3.9, "unit": "V"}
